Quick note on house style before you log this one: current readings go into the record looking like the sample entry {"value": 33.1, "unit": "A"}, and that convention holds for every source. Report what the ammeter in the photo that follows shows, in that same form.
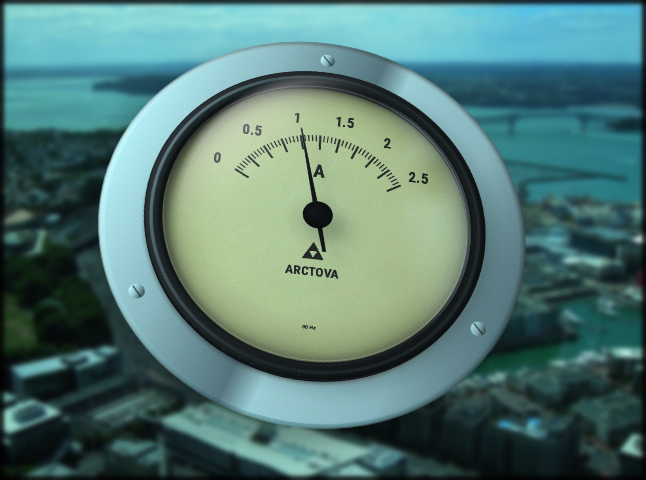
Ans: {"value": 1, "unit": "A"}
